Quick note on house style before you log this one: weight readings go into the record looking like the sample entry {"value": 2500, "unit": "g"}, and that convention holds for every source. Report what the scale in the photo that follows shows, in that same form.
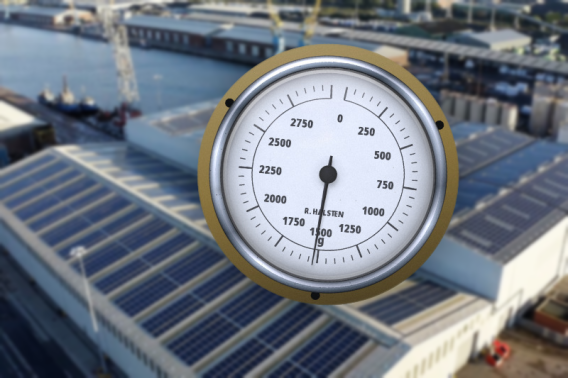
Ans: {"value": 1525, "unit": "g"}
